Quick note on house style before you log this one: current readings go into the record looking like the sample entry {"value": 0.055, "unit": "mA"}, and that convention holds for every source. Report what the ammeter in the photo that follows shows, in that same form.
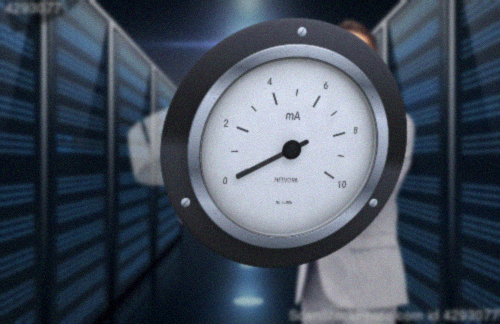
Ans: {"value": 0, "unit": "mA"}
